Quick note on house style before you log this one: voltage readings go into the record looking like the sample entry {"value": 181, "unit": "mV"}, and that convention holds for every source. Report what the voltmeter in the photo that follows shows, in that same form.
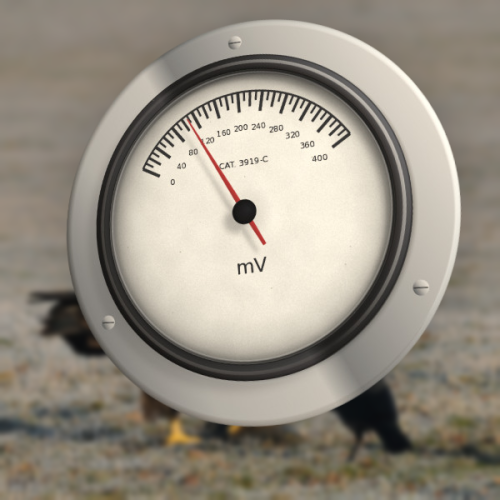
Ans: {"value": 110, "unit": "mV"}
